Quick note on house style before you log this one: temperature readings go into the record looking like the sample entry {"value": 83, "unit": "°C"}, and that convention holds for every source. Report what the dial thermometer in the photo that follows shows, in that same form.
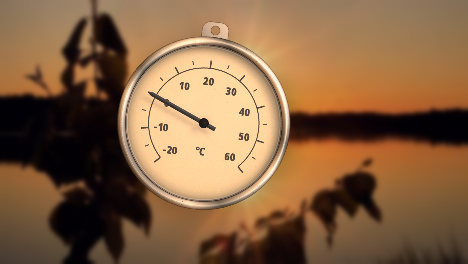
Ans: {"value": 0, "unit": "°C"}
